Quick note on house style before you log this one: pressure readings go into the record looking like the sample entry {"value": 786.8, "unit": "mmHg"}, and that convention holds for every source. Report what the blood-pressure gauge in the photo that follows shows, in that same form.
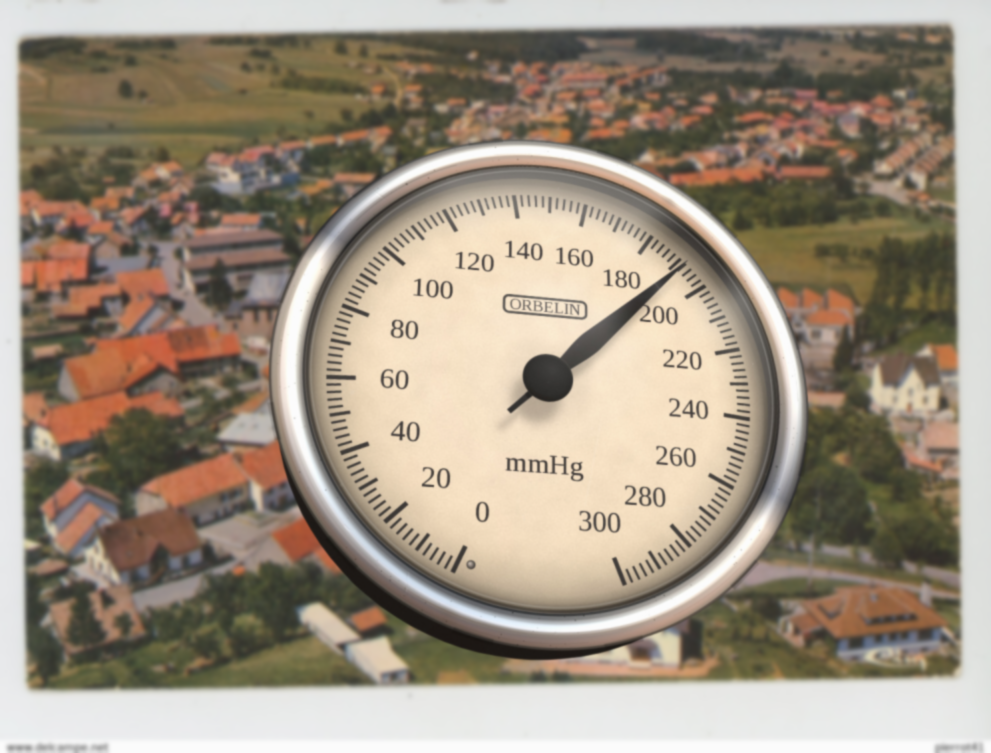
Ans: {"value": 192, "unit": "mmHg"}
